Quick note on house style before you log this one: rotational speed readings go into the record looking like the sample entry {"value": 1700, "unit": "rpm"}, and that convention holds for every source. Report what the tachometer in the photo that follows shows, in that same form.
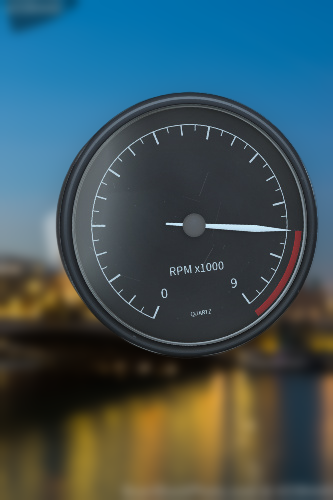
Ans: {"value": 7500, "unit": "rpm"}
